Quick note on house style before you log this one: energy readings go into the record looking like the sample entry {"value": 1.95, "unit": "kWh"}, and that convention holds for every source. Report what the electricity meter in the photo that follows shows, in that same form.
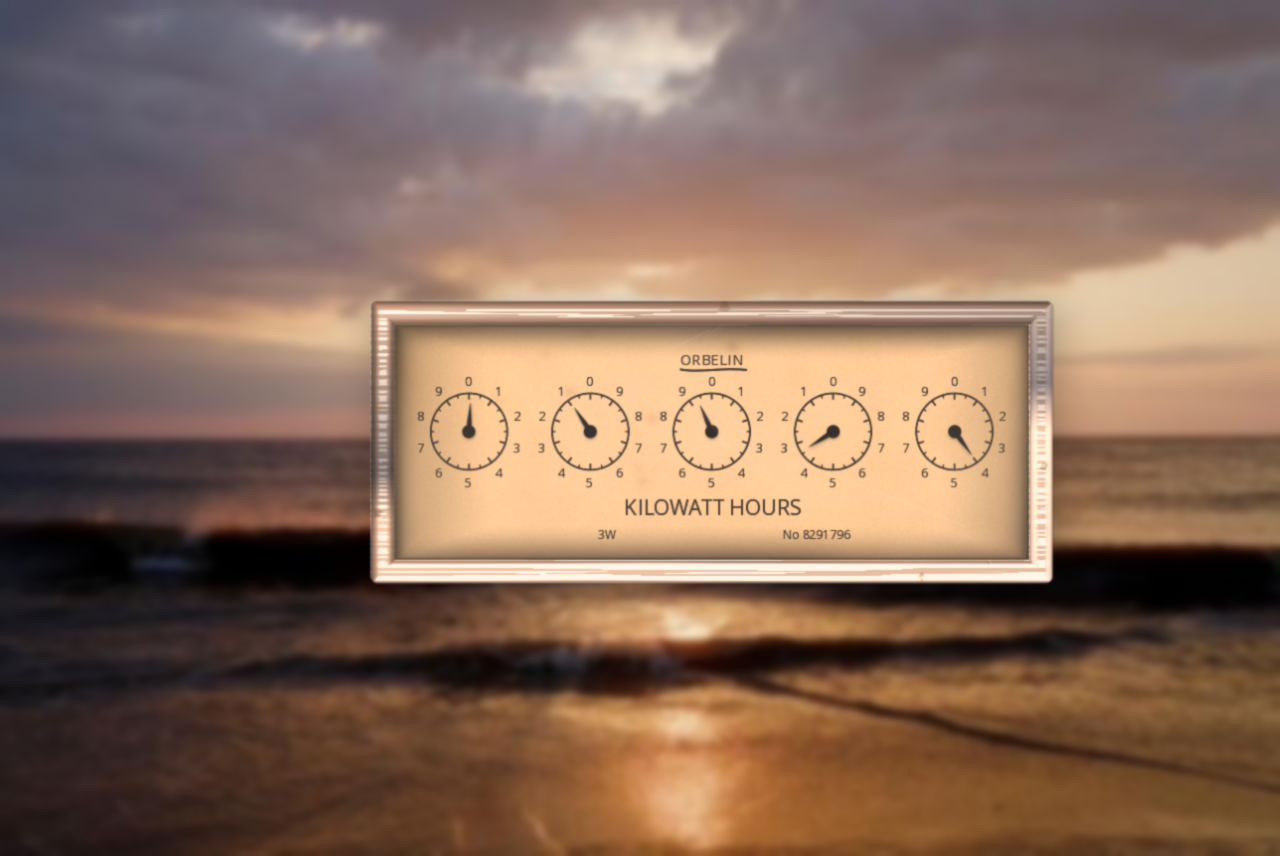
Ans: {"value": 934, "unit": "kWh"}
